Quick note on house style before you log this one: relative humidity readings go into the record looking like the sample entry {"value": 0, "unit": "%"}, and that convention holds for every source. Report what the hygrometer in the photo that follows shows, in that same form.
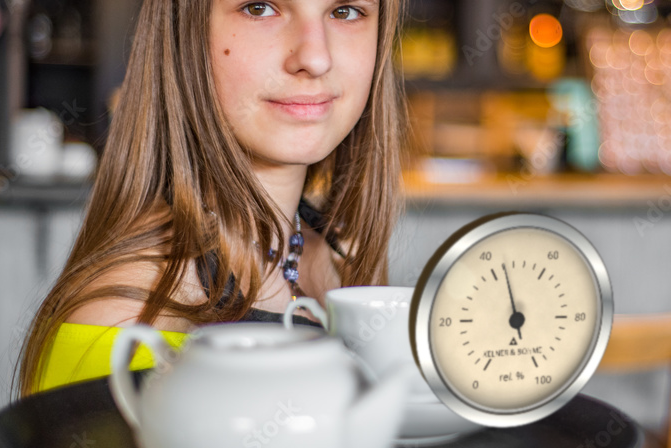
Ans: {"value": 44, "unit": "%"}
